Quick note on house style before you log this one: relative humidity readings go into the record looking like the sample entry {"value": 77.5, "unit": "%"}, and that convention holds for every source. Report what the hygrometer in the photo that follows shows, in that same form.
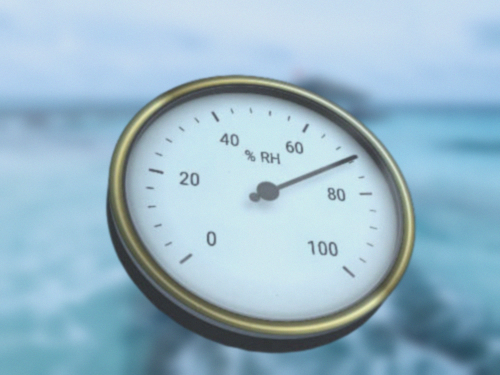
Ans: {"value": 72, "unit": "%"}
